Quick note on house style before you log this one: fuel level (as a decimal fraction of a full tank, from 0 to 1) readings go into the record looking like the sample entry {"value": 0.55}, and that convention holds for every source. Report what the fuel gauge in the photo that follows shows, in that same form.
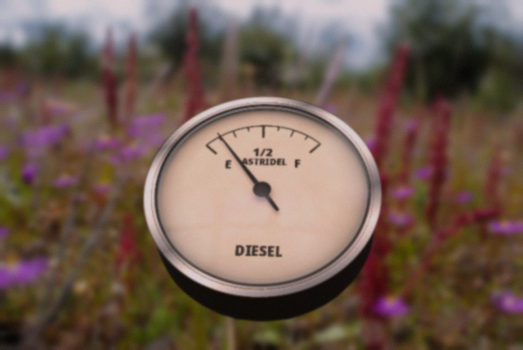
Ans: {"value": 0.125}
